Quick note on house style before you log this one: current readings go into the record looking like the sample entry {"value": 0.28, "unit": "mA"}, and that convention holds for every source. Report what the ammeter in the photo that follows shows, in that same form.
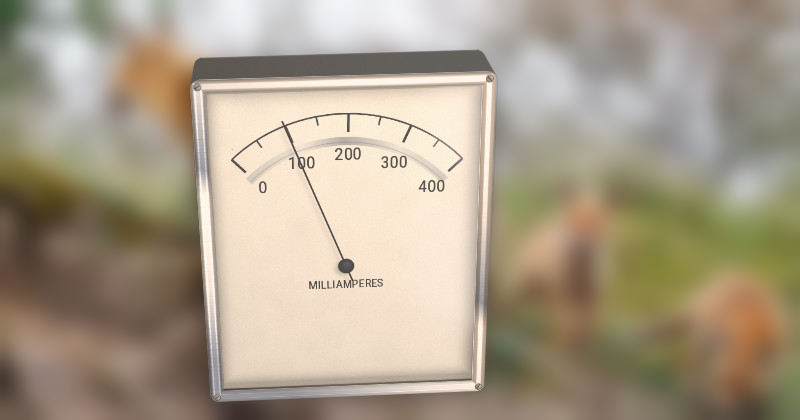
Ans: {"value": 100, "unit": "mA"}
